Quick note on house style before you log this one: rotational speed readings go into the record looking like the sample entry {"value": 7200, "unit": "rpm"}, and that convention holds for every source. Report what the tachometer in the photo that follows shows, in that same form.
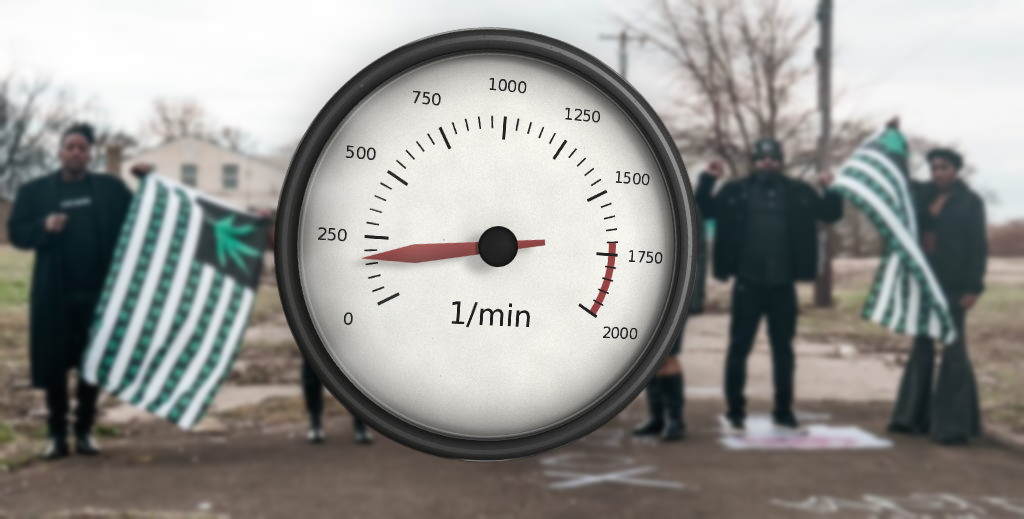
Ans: {"value": 175, "unit": "rpm"}
